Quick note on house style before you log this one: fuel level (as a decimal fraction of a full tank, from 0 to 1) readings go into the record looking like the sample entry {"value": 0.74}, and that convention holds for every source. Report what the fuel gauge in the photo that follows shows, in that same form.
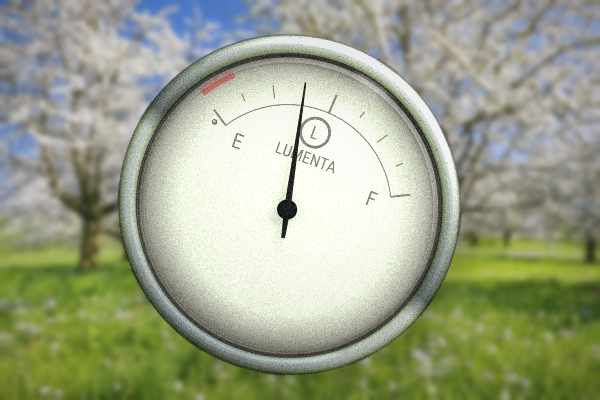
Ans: {"value": 0.375}
